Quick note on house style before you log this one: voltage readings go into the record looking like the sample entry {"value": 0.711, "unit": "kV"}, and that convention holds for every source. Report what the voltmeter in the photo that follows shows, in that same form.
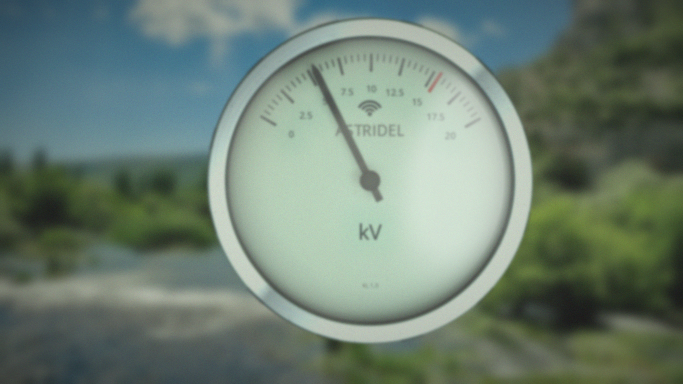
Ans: {"value": 5.5, "unit": "kV"}
